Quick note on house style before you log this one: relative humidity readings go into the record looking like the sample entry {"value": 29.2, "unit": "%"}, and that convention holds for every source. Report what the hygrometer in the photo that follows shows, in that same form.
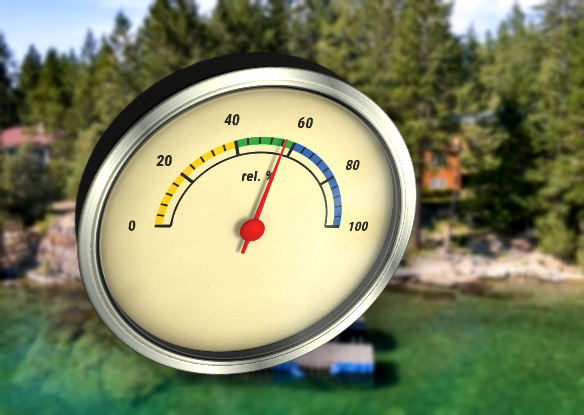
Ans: {"value": 56, "unit": "%"}
